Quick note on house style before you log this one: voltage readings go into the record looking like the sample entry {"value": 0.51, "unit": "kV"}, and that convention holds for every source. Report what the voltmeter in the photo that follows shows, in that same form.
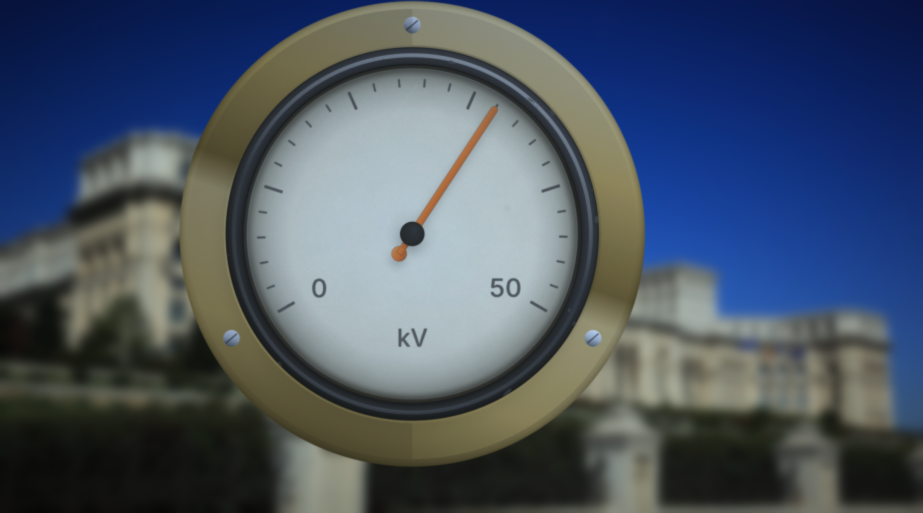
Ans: {"value": 32, "unit": "kV"}
